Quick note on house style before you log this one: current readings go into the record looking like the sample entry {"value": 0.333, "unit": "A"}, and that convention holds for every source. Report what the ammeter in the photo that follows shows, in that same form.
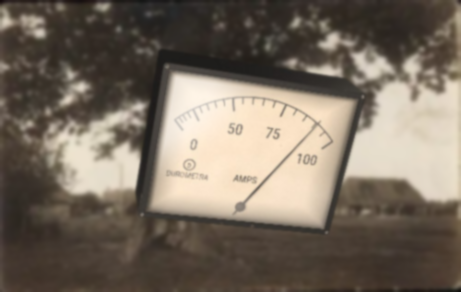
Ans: {"value": 90, "unit": "A"}
